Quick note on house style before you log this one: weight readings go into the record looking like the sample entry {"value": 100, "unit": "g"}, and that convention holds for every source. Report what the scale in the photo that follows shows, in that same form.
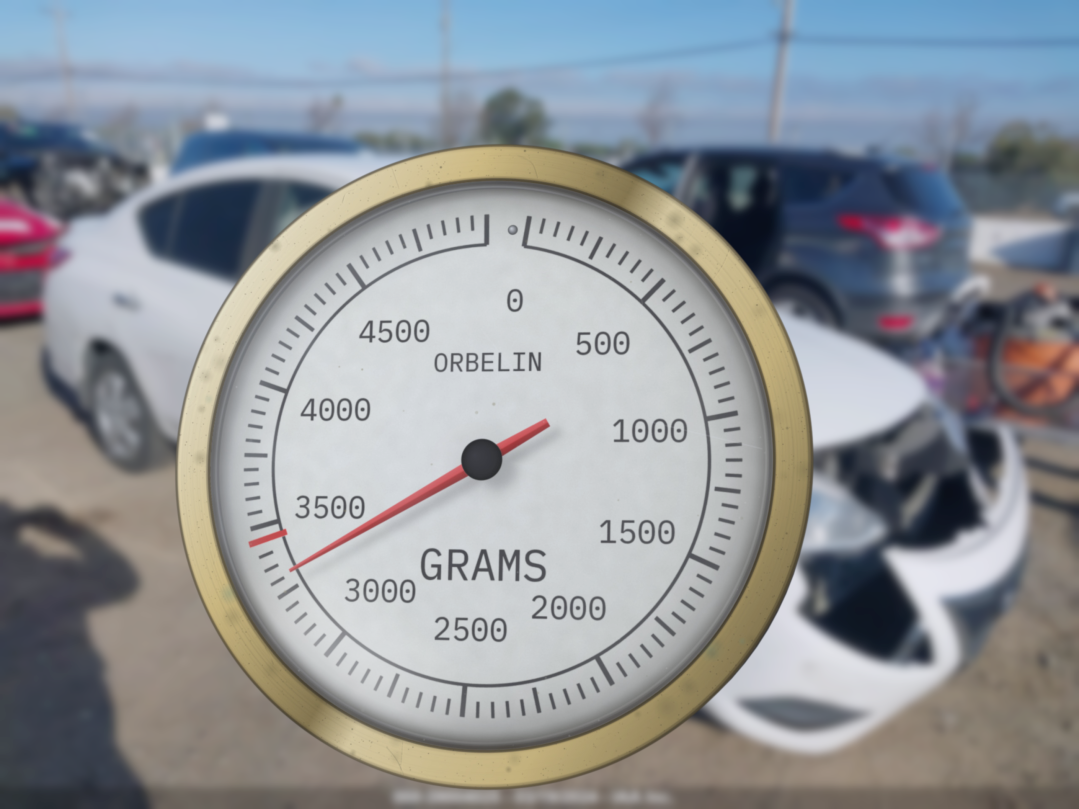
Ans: {"value": 3300, "unit": "g"}
